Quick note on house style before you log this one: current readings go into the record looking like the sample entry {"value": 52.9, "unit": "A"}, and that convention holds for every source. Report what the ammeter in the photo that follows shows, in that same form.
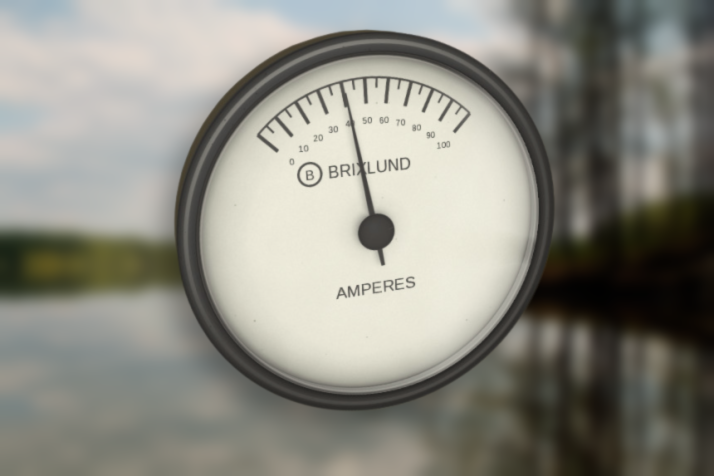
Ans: {"value": 40, "unit": "A"}
